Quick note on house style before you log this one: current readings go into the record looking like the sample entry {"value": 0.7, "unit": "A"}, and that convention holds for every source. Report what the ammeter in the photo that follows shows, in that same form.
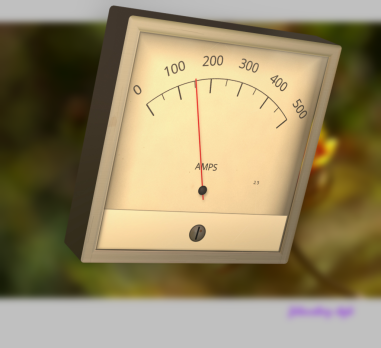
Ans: {"value": 150, "unit": "A"}
